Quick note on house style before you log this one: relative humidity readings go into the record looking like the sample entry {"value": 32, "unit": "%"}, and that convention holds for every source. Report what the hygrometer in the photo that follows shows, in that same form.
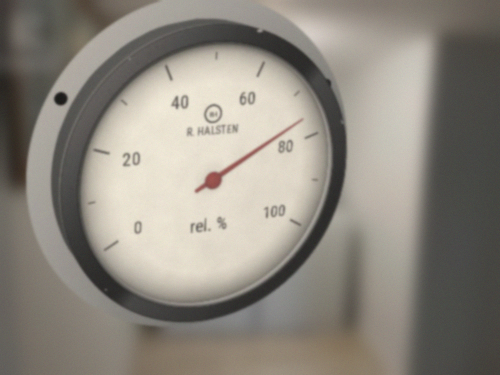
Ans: {"value": 75, "unit": "%"}
